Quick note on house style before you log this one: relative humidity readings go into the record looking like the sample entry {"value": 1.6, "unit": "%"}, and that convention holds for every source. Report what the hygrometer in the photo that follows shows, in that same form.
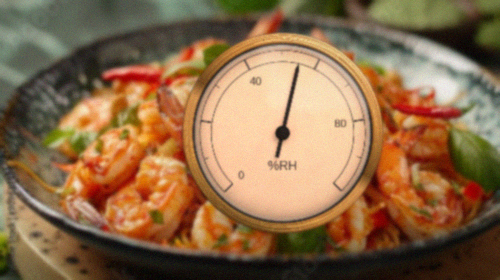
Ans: {"value": 55, "unit": "%"}
